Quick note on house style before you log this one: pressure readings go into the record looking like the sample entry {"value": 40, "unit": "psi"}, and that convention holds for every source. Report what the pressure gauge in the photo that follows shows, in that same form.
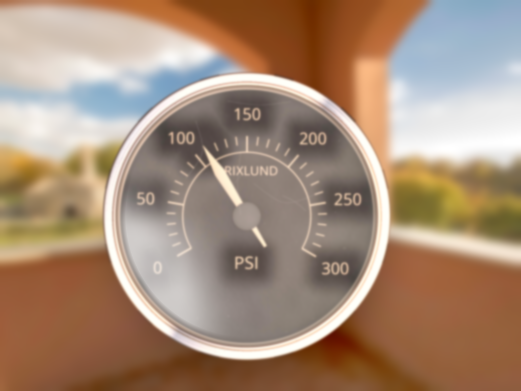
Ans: {"value": 110, "unit": "psi"}
